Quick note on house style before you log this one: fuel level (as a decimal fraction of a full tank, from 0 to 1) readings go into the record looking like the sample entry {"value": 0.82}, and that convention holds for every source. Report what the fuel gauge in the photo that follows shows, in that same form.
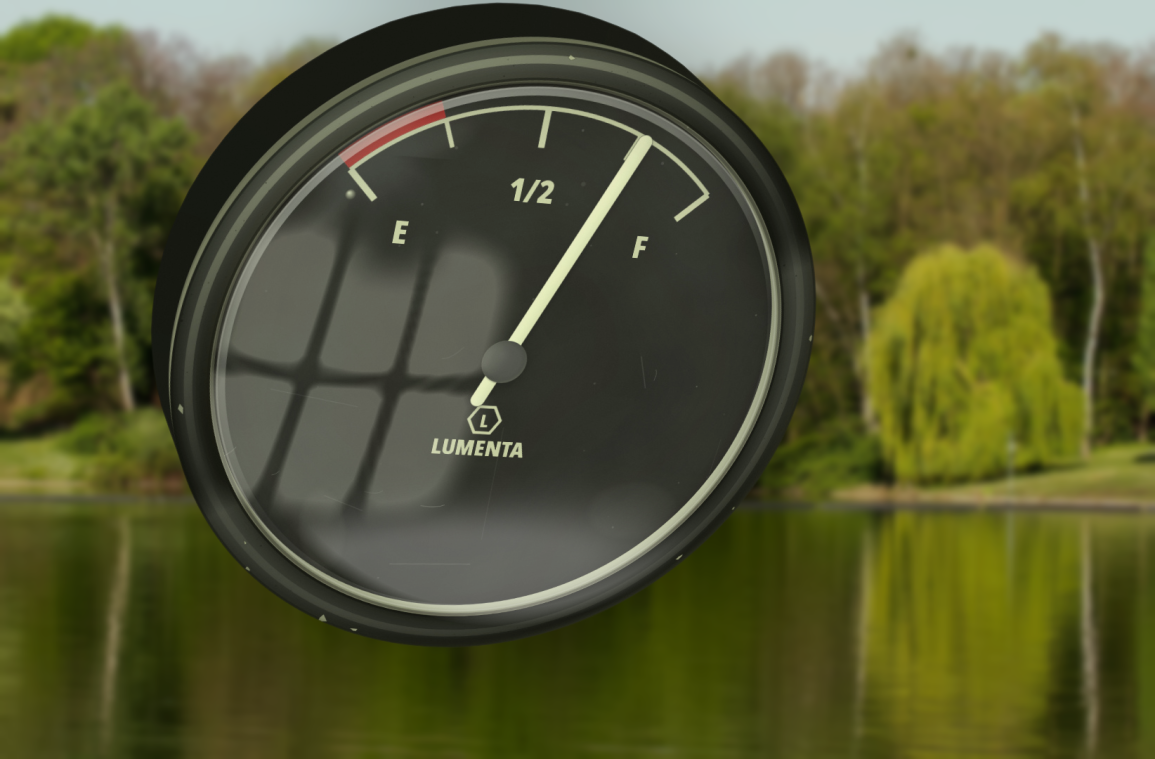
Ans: {"value": 0.75}
